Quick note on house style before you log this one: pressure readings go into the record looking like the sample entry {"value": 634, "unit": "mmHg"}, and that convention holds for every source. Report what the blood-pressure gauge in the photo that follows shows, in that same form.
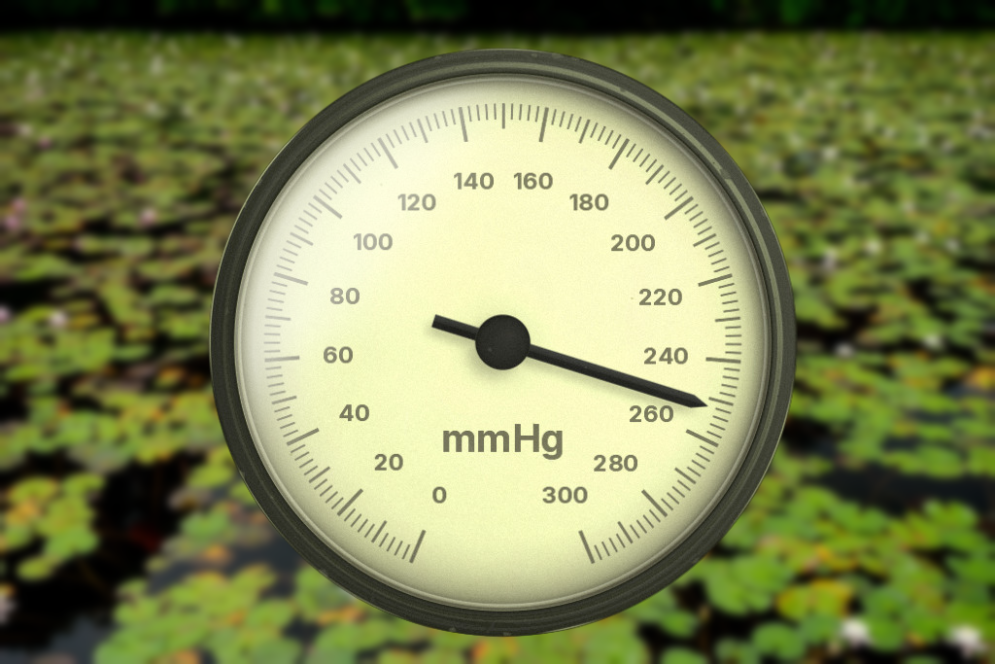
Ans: {"value": 252, "unit": "mmHg"}
